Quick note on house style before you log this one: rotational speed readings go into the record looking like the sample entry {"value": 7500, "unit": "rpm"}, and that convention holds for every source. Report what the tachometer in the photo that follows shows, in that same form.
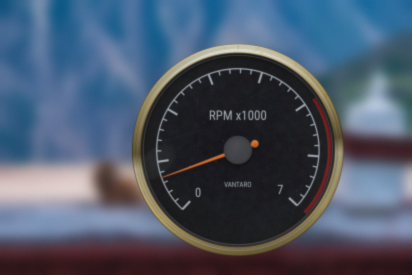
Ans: {"value": 700, "unit": "rpm"}
